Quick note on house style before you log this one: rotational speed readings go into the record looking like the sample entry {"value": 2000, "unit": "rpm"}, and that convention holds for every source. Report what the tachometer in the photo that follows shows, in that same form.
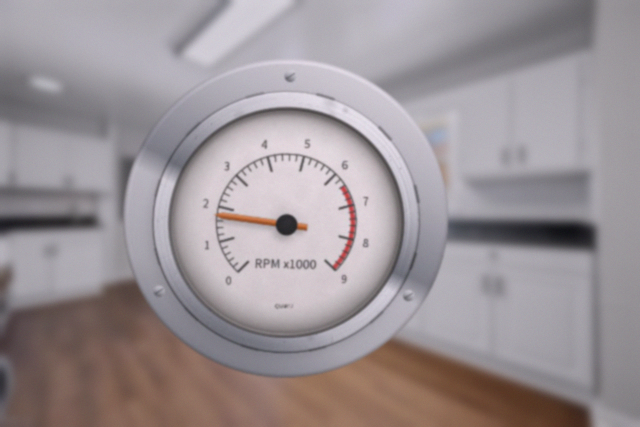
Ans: {"value": 1800, "unit": "rpm"}
